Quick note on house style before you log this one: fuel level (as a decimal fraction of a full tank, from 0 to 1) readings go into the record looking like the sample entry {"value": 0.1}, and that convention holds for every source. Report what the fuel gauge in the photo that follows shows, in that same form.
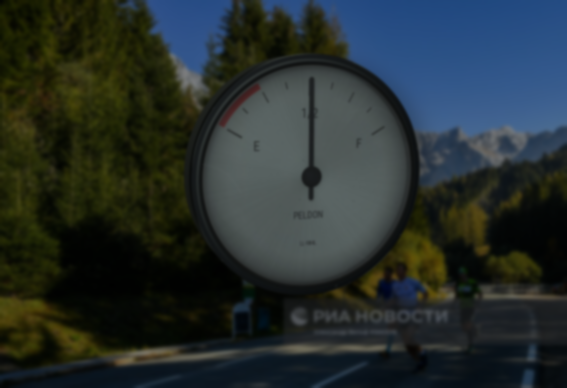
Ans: {"value": 0.5}
